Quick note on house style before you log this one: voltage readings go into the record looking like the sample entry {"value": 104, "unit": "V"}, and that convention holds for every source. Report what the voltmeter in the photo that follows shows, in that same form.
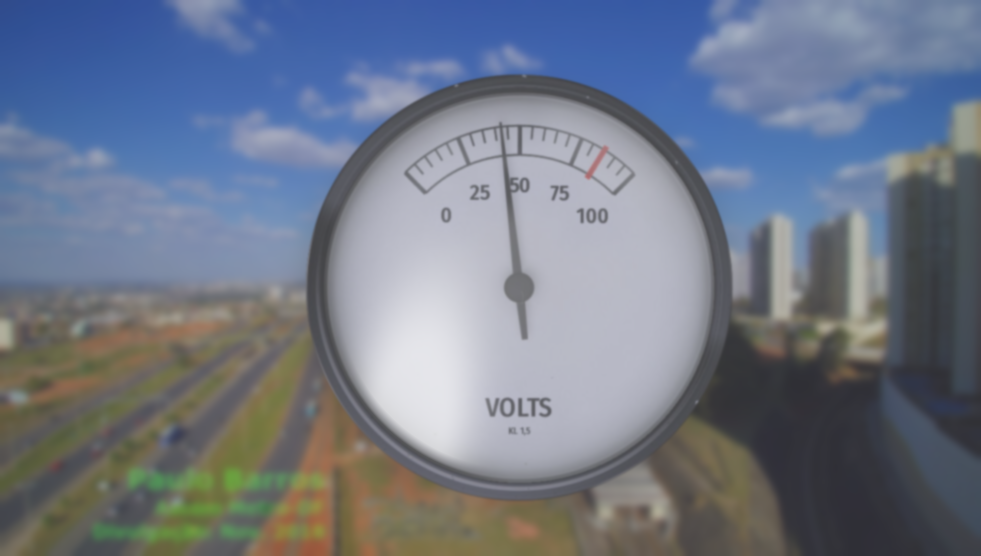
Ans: {"value": 42.5, "unit": "V"}
